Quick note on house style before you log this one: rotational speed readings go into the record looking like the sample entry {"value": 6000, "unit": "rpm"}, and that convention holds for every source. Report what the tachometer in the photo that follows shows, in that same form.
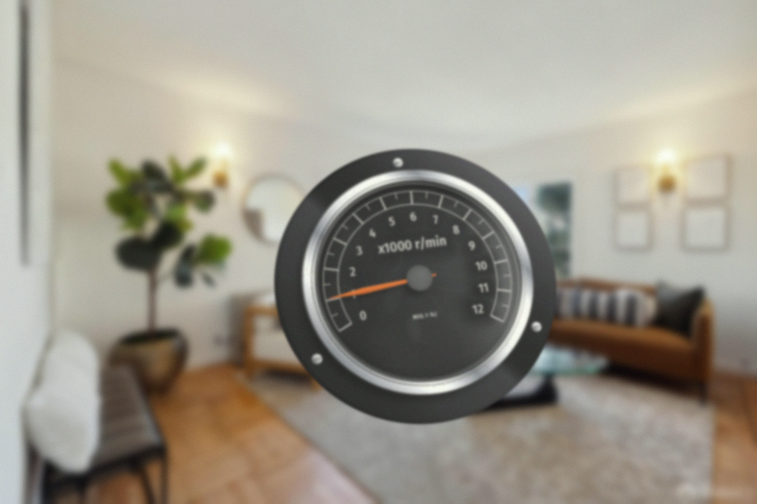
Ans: {"value": 1000, "unit": "rpm"}
